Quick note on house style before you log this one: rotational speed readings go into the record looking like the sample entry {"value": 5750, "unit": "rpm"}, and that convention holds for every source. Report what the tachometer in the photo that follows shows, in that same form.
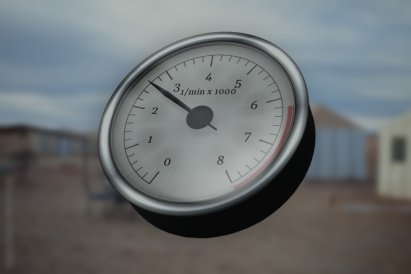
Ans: {"value": 2600, "unit": "rpm"}
